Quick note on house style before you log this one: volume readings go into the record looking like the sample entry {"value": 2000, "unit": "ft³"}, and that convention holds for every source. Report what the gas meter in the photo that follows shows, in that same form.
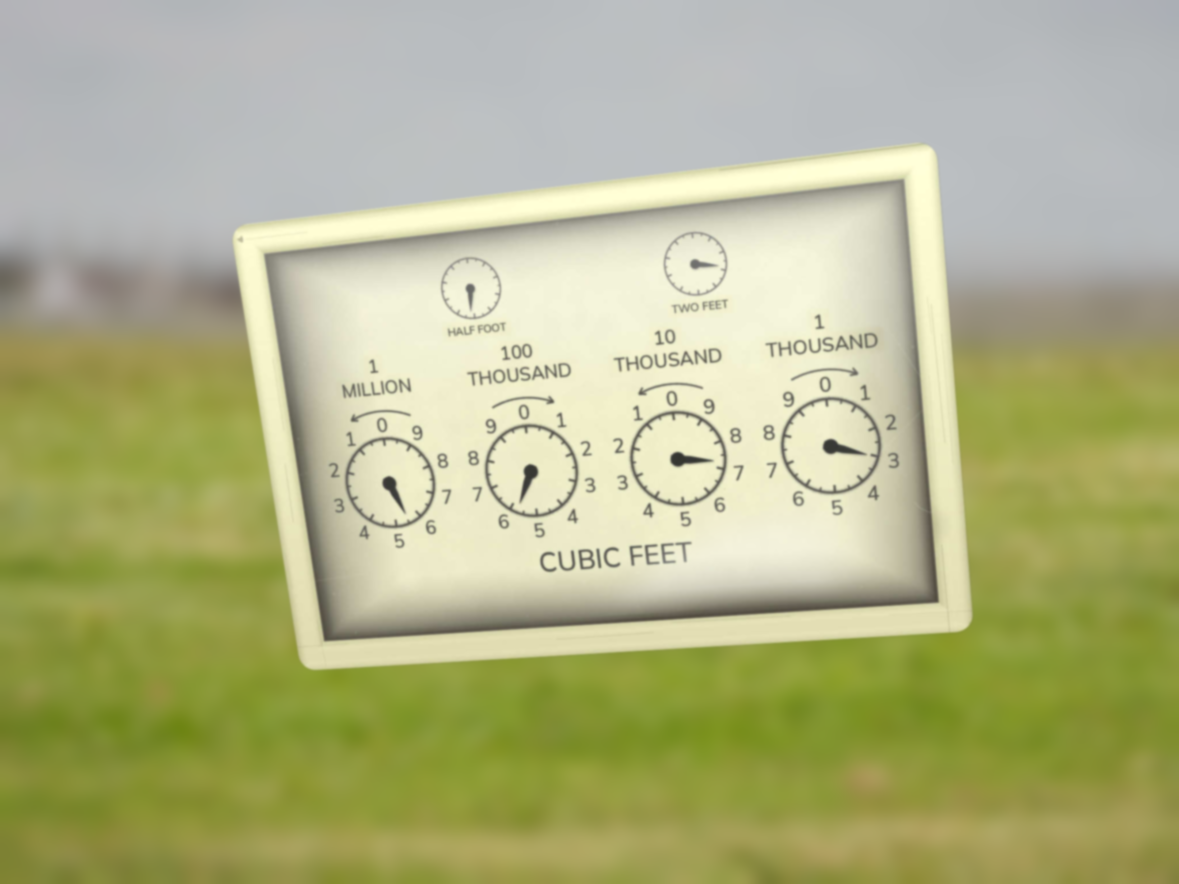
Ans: {"value": 557300, "unit": "ft³"}
